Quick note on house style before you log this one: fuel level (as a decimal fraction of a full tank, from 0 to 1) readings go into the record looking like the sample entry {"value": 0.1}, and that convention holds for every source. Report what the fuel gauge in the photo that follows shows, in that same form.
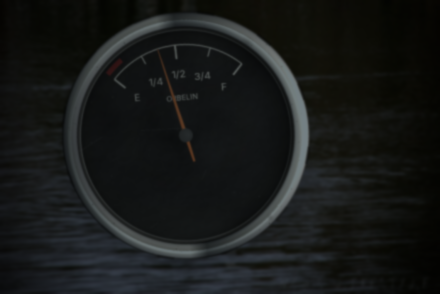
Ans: {"value": 0.375}
